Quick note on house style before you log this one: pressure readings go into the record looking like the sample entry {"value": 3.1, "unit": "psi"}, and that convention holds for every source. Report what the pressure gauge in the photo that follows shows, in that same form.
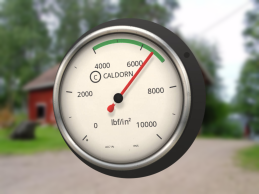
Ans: {"value": 6500, "unit": "psi"}
